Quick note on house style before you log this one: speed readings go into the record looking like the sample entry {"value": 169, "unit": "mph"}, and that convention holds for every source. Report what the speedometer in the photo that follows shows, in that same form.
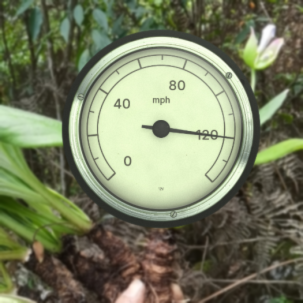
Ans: {"value": 120, "unit": "mph"}
